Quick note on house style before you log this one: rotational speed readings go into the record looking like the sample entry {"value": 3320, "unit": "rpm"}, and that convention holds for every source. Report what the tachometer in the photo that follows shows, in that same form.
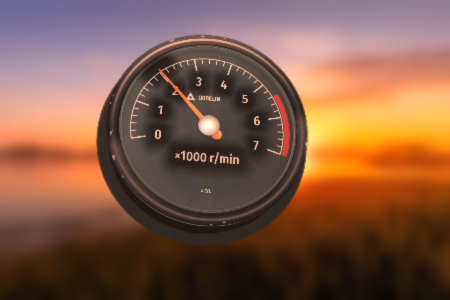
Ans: {"value": 2000, "unit": "rpm"}
